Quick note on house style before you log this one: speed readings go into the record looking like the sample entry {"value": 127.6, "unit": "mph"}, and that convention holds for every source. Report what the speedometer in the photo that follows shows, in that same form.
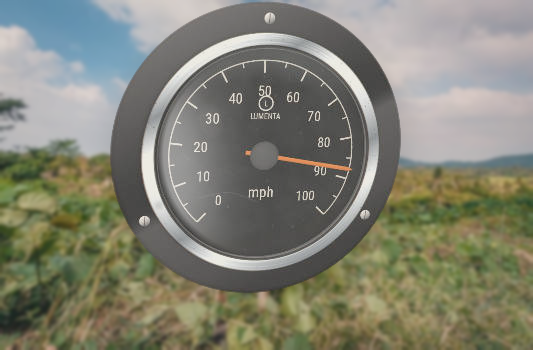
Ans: {"value": 87.5, "unit": "mph"}
